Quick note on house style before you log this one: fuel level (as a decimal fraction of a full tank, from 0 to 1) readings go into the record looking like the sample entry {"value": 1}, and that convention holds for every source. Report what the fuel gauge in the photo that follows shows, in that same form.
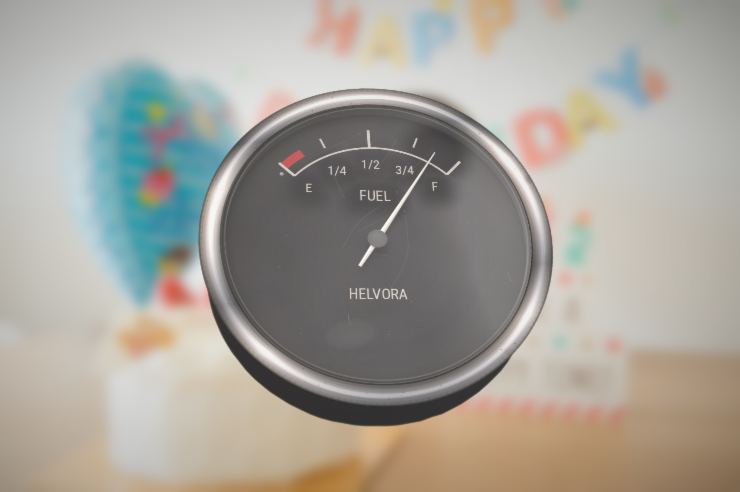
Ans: {"value": 0.875}
